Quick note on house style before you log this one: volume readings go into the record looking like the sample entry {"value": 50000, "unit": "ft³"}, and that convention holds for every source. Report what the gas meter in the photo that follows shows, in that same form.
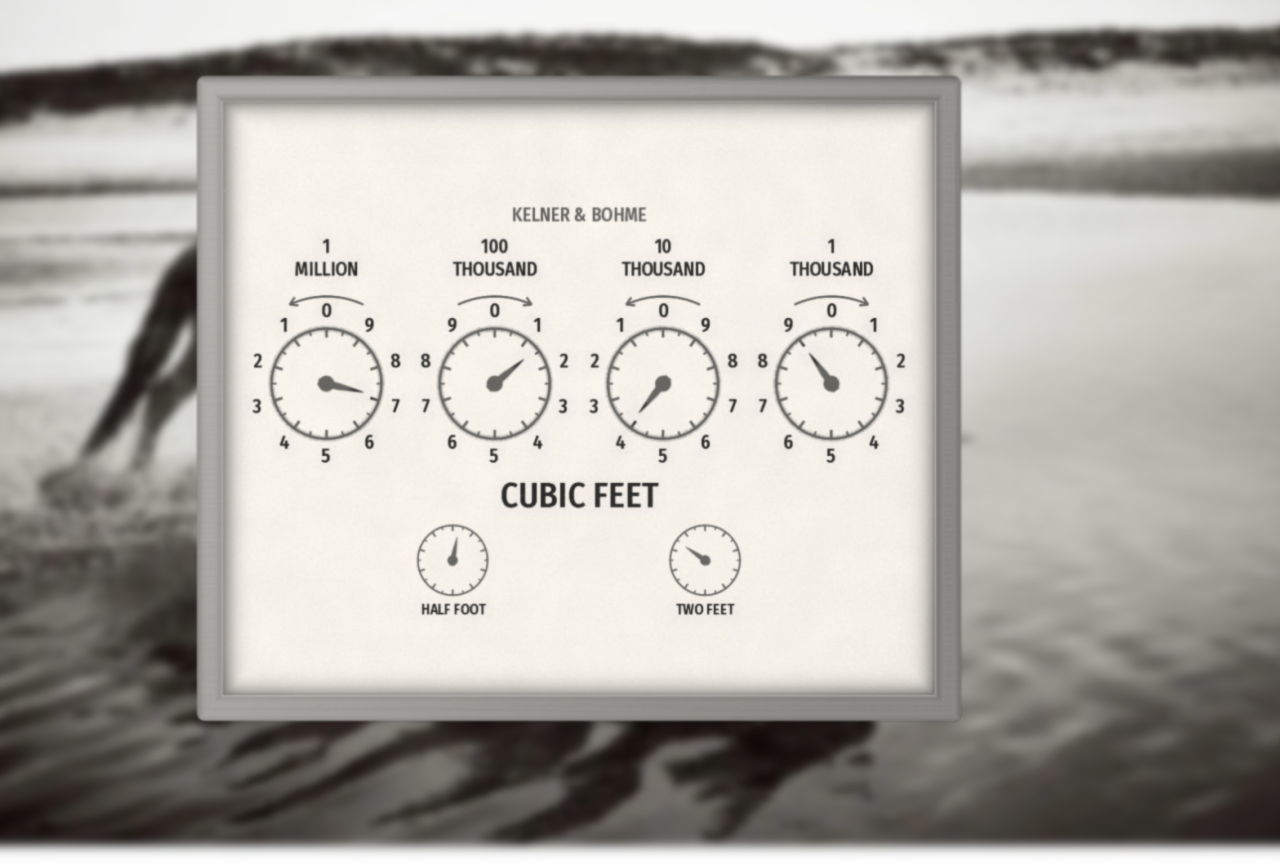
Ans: {"value": 713900, "unit": "ft³"}
